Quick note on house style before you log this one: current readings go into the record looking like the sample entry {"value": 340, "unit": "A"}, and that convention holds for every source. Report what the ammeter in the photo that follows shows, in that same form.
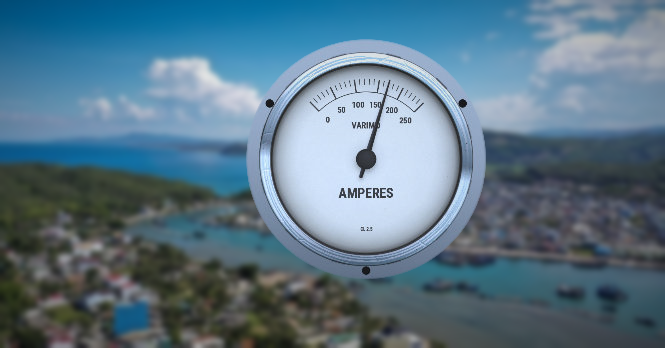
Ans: {"value": 170, "unit": "A"}
